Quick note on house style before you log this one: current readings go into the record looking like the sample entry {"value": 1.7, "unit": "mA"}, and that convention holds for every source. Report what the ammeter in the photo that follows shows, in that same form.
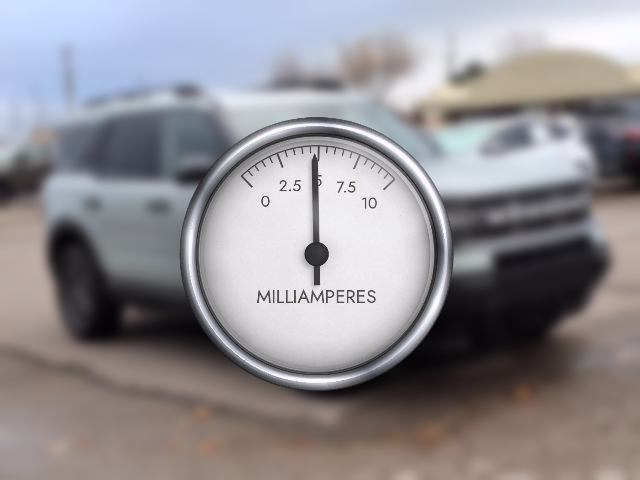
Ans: {"value": 4.75, "unit": "mA"}
